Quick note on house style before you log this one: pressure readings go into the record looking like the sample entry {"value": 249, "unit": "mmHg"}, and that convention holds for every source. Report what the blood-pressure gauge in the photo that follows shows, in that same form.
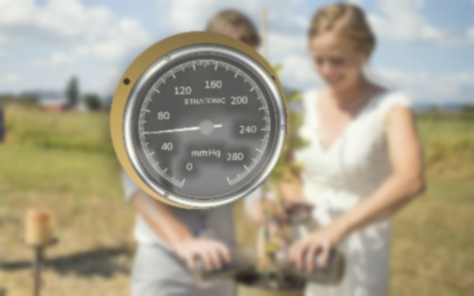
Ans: {"value": 60, "unit": "mmHg"}
